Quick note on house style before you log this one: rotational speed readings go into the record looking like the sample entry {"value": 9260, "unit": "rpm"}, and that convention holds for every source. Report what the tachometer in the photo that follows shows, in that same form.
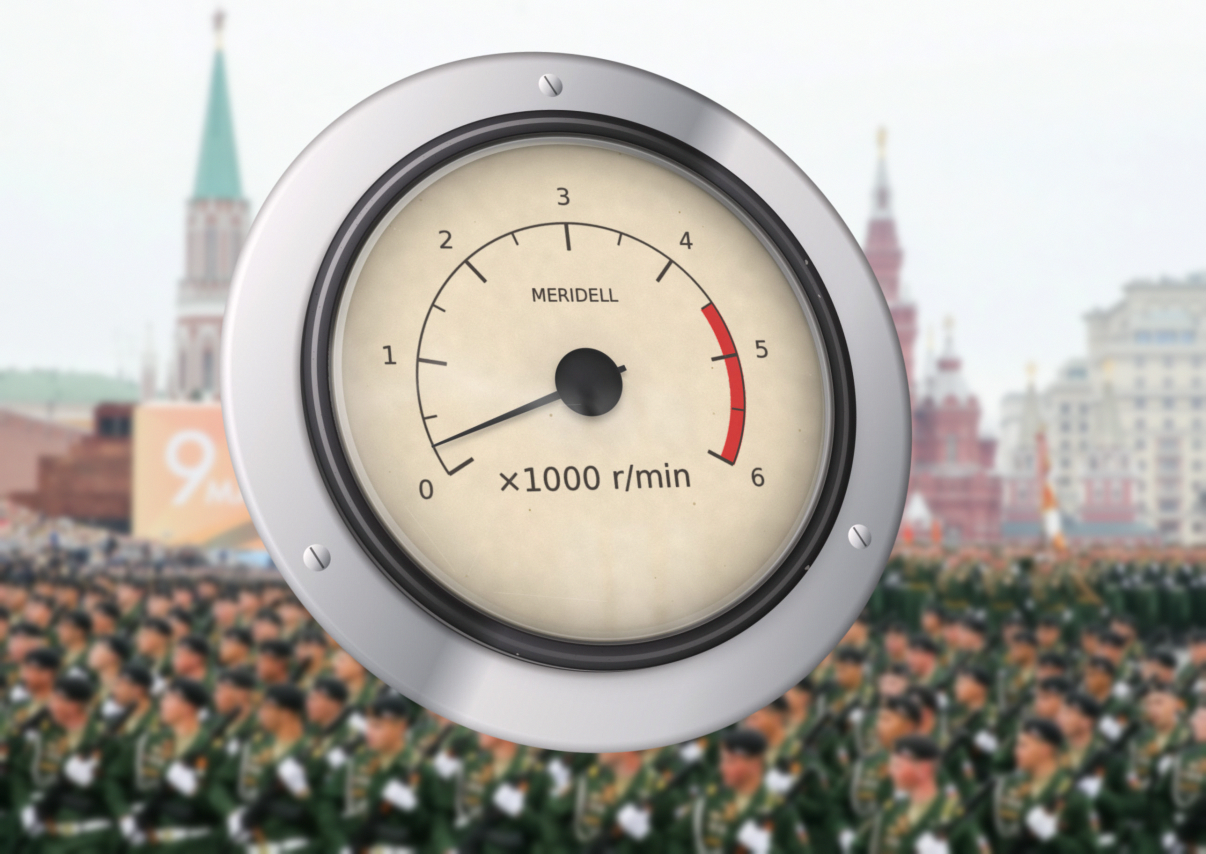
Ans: {"value": 250, "unit": "rpm"}
